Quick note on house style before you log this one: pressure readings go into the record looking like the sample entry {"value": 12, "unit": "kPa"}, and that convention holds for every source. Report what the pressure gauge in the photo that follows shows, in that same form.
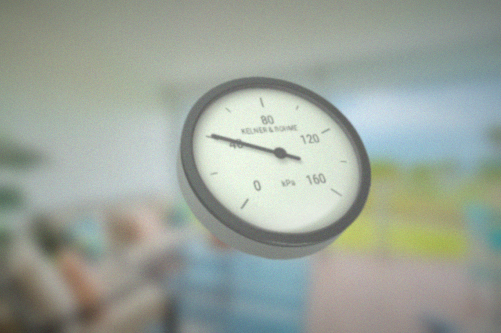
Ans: {"value": 40, "unit": "kPa"}
